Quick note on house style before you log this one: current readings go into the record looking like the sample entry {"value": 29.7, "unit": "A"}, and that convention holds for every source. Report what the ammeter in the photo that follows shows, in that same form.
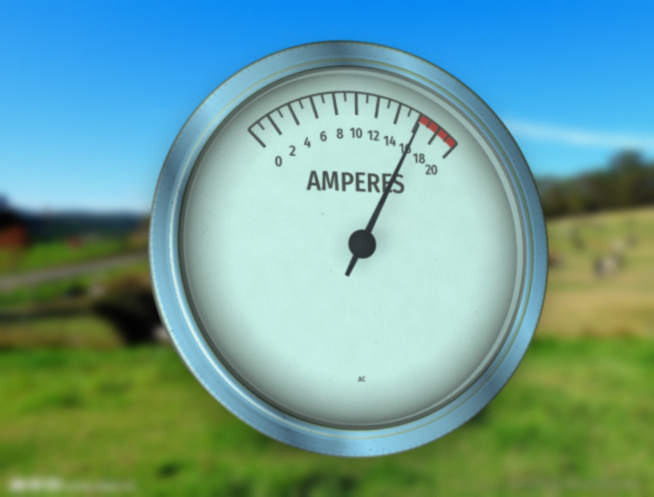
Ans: {"value": 16, "unit": "A"}
